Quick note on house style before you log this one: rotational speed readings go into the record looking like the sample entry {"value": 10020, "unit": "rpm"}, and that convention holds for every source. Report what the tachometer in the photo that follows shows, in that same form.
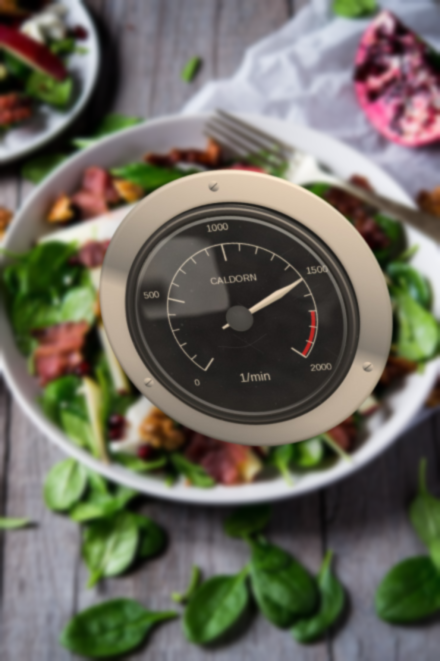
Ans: {"value": 1500, "unit": "rpm"}
